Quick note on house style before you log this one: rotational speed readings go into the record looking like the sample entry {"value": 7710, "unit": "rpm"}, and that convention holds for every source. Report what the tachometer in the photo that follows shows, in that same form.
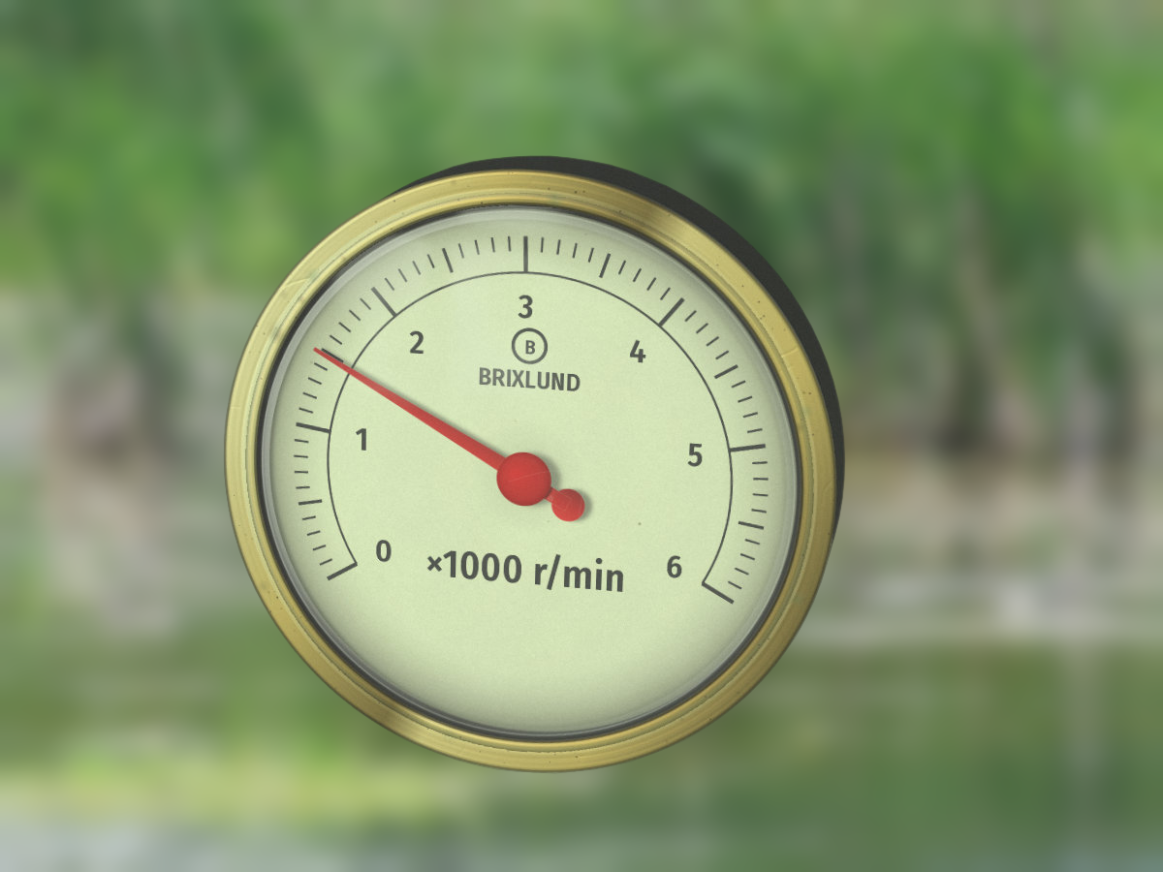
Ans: {"value": 1500, "unit": "rpm"}
